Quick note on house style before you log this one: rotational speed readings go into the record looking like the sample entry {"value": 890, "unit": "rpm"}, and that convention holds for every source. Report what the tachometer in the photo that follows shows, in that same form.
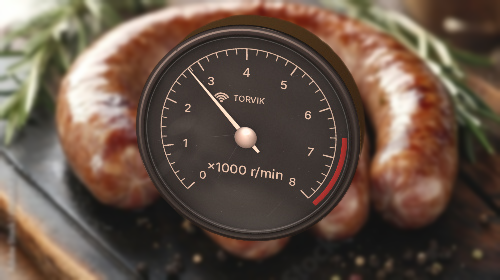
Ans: {"value": 2800, "unit": "rpm"}
